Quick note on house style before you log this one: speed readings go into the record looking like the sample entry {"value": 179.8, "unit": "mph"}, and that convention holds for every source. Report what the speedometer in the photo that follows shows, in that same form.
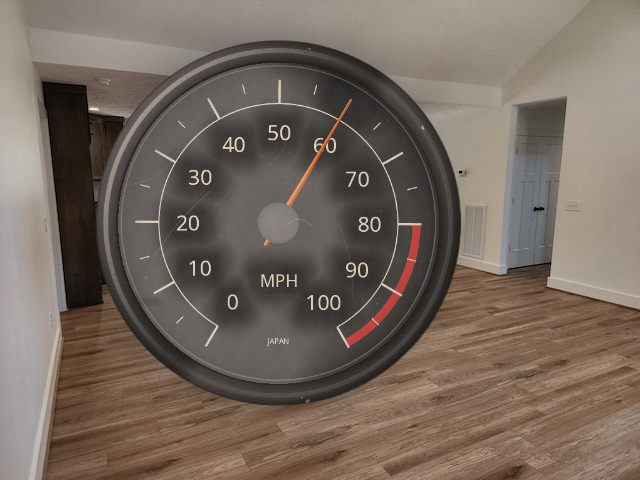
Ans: {"value": 60, "unit": "mph"}
